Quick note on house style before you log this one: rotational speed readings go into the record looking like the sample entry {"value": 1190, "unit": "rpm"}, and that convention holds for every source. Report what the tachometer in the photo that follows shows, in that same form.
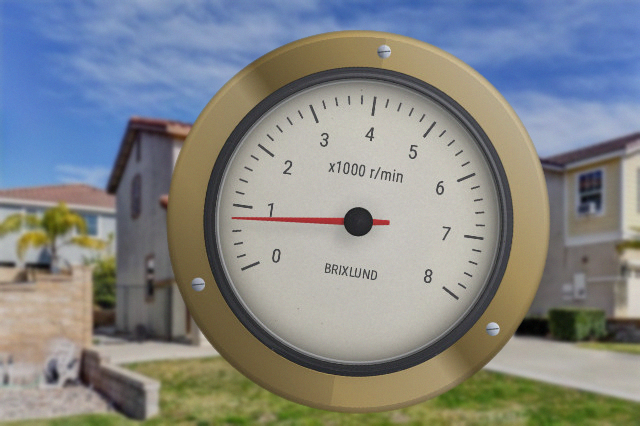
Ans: {"value": 800, "unit": "rpm"}
